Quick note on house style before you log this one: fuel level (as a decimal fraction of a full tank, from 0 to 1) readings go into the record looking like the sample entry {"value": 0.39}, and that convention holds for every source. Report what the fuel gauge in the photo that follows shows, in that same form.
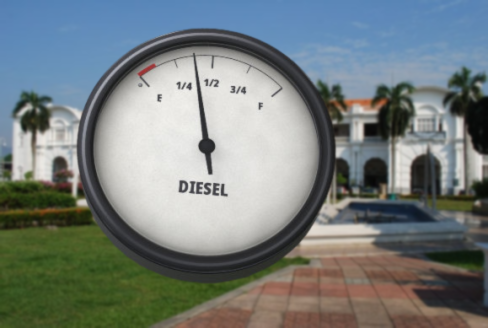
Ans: {"value": 0.375}
